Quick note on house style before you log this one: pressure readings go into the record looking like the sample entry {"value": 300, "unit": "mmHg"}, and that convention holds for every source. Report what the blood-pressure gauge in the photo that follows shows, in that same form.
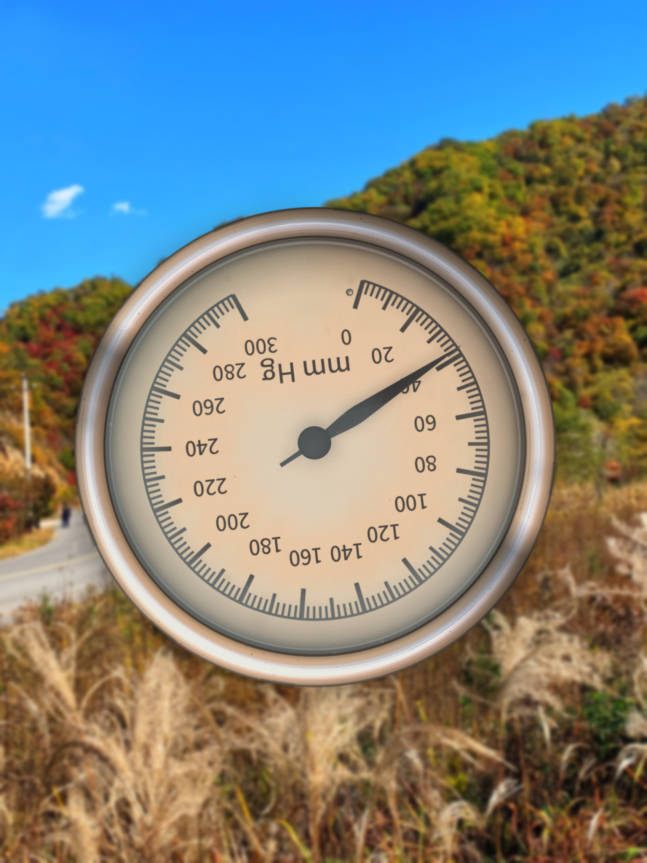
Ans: {"value": 38, "unit": "mmHg"}
